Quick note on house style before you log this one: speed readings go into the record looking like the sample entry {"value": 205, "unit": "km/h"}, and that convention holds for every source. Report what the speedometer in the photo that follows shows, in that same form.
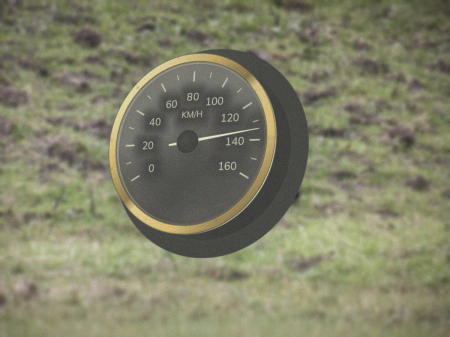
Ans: {"value": 135, "unit": "km/h"}
